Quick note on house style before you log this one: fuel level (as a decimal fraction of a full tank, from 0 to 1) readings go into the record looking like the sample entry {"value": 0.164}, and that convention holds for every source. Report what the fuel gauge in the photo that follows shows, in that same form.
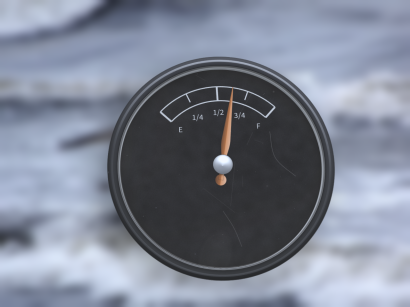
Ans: {"value": 0.625}
